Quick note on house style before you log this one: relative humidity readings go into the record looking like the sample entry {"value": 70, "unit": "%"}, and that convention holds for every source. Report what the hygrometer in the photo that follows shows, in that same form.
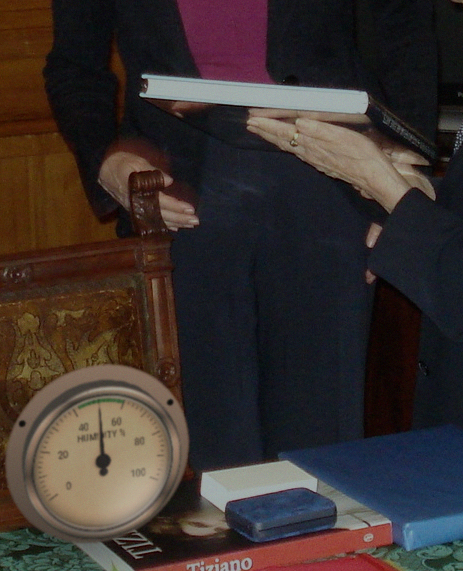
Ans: {"value": 50, "unit": "%"}
